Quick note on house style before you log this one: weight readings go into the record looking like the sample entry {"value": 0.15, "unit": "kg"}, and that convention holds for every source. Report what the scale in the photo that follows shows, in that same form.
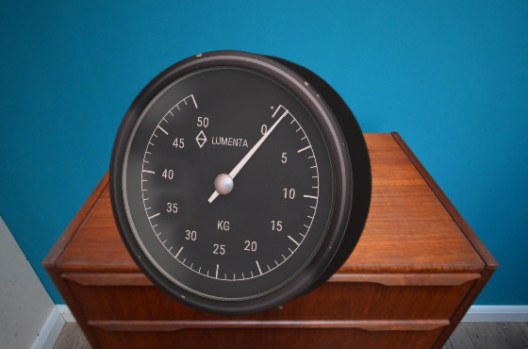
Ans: {"value": 1, "unit": "kg"}
